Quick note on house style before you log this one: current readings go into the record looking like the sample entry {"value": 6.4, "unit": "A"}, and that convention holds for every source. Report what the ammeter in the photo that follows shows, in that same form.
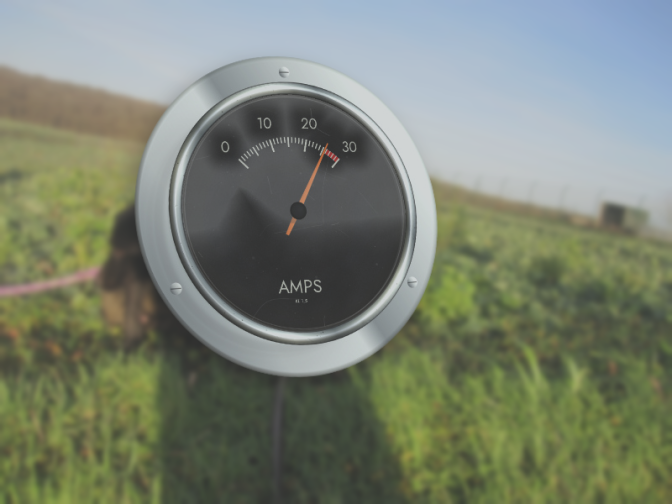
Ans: {"value": 25, "unit": "A"}
